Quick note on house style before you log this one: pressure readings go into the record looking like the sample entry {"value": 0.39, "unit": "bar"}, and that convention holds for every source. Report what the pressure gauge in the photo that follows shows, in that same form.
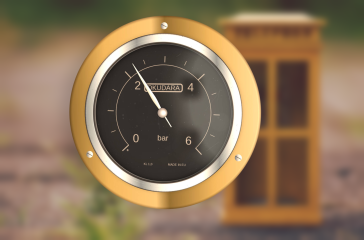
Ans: {"value": 2.25, "unit": "bar"}
